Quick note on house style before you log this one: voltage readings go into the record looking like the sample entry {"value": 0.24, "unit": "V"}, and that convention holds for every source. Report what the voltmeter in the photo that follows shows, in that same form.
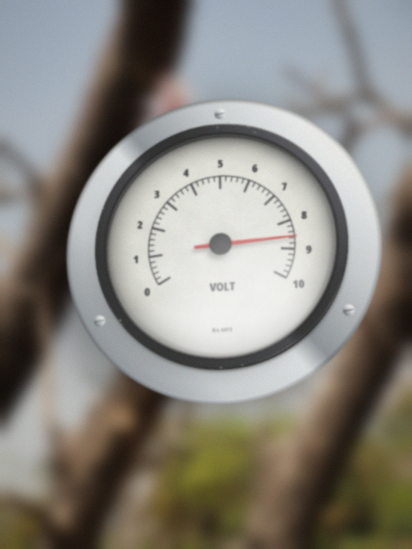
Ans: {"value": 8.6, "unit": "V"}
